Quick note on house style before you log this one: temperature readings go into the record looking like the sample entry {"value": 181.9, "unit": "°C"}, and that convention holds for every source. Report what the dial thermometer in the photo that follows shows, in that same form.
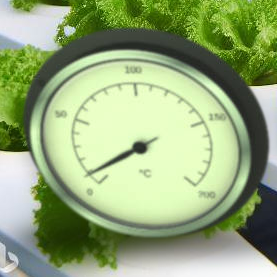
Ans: {"value": 10, "unit": "°C"}
